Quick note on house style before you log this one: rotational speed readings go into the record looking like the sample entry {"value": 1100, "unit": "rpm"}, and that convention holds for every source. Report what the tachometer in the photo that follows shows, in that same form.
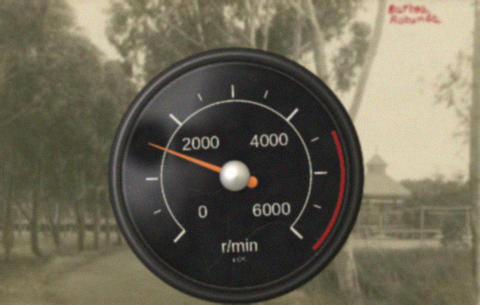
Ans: {"value": 1500, "unit": "rpm"}
